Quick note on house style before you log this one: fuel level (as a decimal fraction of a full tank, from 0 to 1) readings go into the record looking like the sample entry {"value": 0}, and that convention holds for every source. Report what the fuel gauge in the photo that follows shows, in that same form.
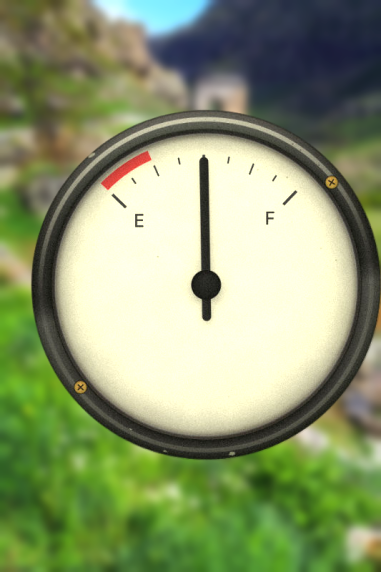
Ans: {"value": 0.5}
